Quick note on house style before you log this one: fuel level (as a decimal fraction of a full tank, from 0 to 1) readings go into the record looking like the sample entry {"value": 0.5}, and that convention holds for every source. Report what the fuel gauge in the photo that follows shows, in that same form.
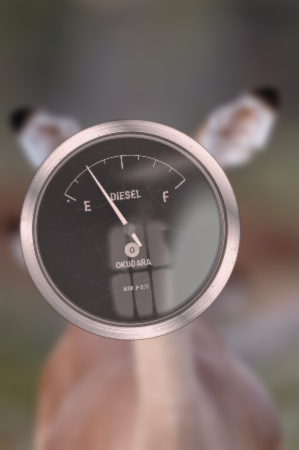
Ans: {"value": 0.25}
